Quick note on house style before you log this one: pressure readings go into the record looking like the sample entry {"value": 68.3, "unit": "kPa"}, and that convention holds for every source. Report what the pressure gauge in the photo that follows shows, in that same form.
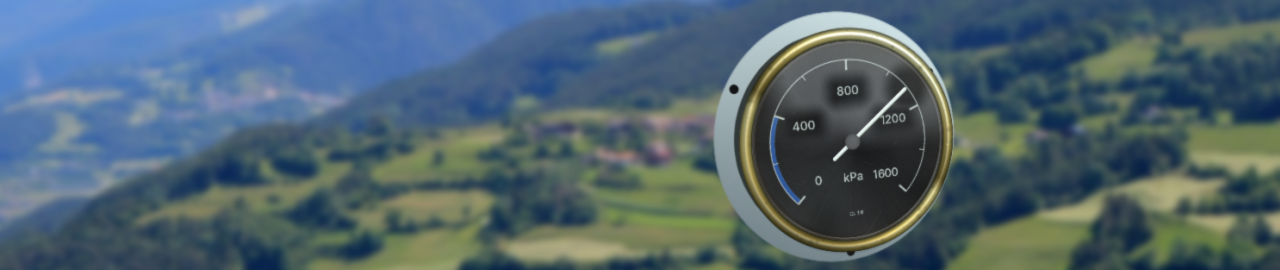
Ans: {"value": 1100, "unit": "kPa"}
